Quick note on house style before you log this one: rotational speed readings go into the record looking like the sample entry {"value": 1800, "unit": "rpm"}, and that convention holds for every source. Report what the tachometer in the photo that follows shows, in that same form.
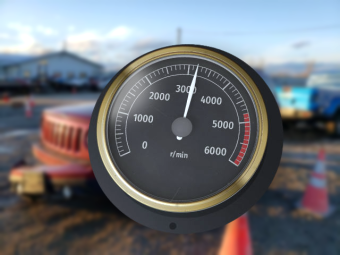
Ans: {"value": 3200, "unit": "rpm"}
